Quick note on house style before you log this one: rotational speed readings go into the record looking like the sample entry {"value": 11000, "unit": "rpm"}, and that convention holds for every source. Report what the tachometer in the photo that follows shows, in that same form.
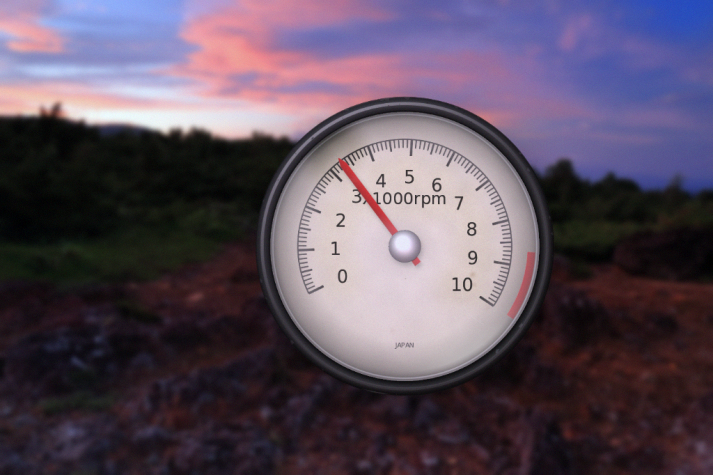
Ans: {"value": 3300, "unit": "rpm"}
